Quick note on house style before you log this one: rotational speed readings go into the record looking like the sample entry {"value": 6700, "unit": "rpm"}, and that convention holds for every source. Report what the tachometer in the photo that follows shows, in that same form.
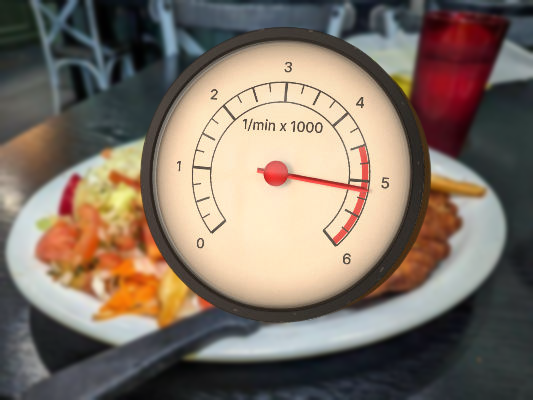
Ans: {"value": 5125, "unit": "rpm"}
